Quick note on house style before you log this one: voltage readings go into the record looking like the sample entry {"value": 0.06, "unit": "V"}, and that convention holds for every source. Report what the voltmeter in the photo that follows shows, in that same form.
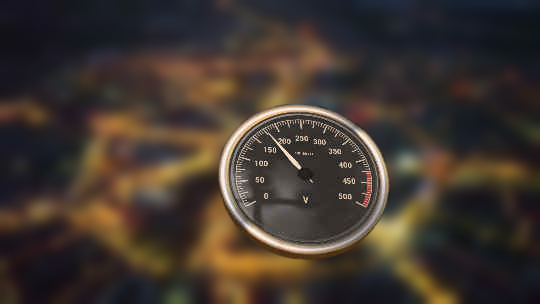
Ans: {"value": 175, "unit": "V"}
